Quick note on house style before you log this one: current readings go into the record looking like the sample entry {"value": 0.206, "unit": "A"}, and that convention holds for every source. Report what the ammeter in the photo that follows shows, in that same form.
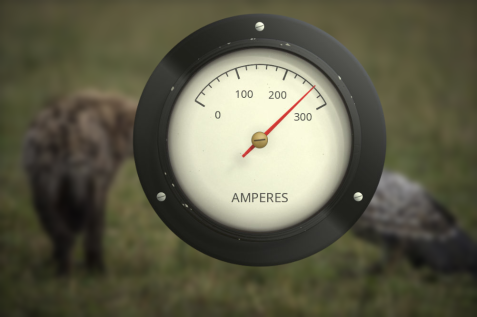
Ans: {"value": 260, "unit": "A"}
